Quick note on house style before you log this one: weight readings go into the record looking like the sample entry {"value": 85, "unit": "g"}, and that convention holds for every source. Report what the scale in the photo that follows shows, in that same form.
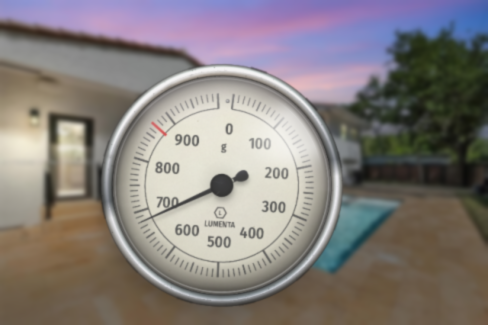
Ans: {"value": 680, "unit": "g"}
